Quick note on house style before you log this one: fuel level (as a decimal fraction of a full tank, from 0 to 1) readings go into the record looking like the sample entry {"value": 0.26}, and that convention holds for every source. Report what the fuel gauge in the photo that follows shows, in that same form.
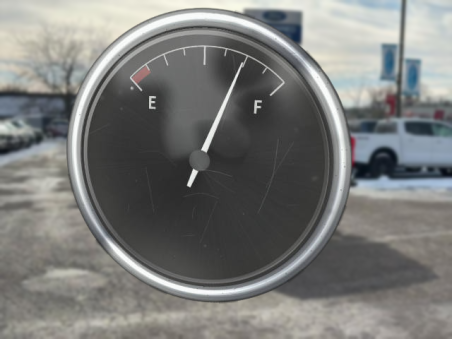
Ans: {"value": 0.75}
